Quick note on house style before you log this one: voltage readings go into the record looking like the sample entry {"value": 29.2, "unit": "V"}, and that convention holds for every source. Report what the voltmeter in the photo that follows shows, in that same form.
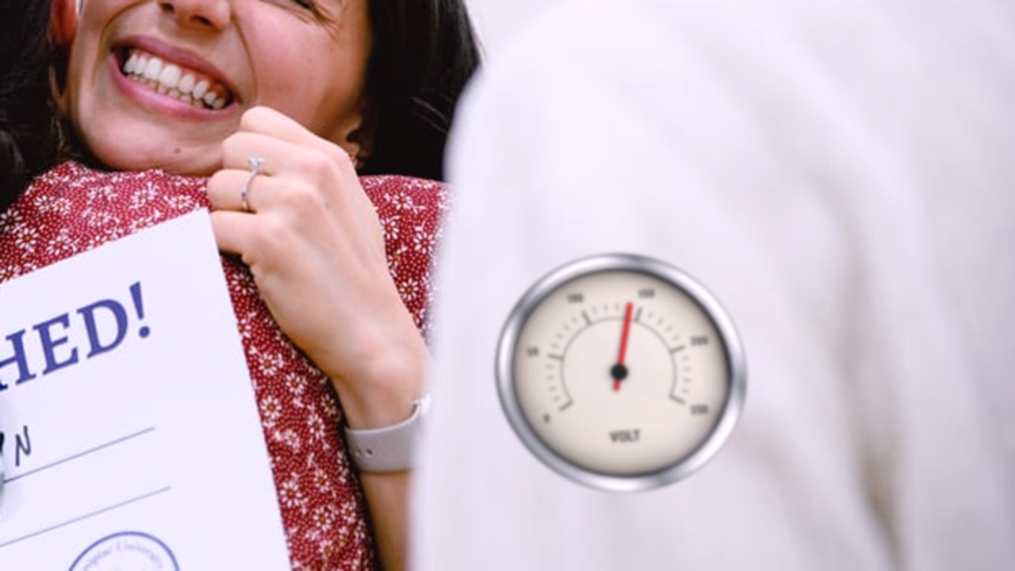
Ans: {"value": 140, "unit": "V"}
